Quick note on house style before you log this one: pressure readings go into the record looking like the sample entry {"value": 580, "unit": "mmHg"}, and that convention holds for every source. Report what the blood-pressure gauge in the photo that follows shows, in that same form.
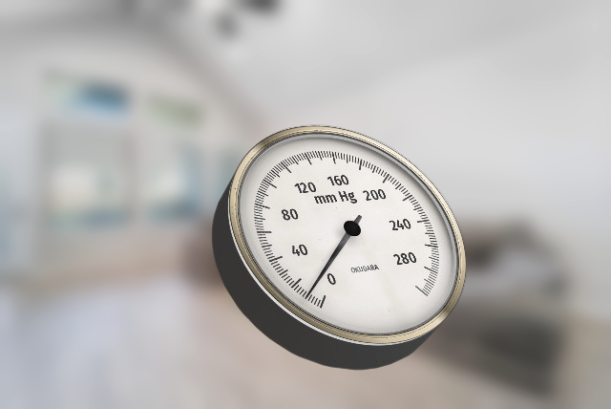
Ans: {"value": 10, "unit": "mmHg"}
